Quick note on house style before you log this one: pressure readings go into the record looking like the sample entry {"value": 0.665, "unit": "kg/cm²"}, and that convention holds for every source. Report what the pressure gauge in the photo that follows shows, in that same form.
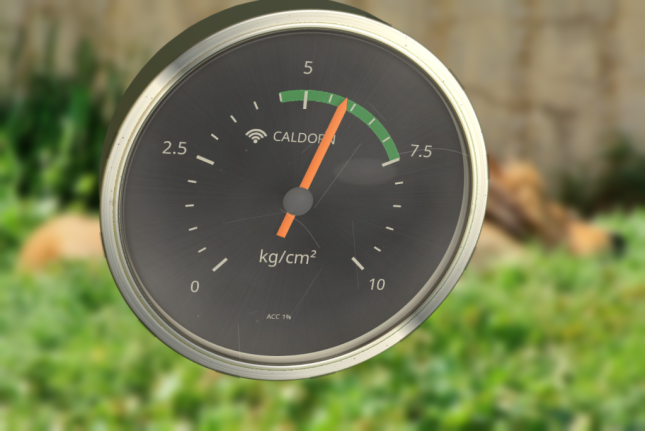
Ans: {"value": 5.75, "unit": "kg/cm²"}
